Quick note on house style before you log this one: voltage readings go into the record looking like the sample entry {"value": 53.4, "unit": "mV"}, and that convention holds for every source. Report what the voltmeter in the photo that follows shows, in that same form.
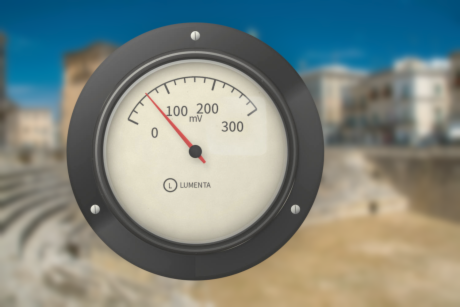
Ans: {"value": 60, "unit": "mV"}
